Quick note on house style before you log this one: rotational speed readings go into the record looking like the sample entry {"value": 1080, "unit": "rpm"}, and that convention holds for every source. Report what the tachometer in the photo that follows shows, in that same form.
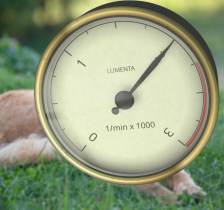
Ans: {"value": 2000, "unit": "rpm"}
